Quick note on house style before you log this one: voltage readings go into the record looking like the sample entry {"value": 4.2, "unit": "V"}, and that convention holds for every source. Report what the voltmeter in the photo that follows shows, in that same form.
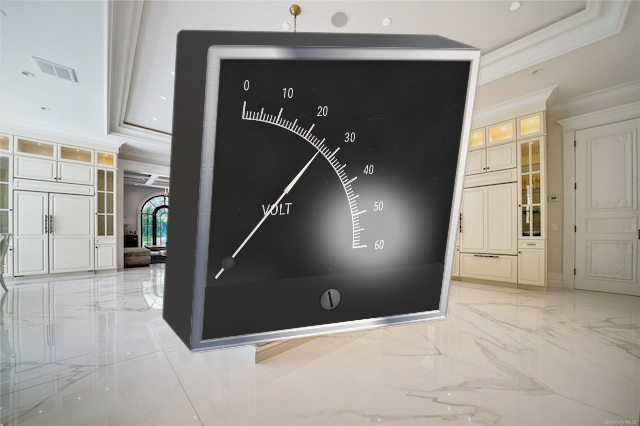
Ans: {"value": 25, "unit": "V"}
